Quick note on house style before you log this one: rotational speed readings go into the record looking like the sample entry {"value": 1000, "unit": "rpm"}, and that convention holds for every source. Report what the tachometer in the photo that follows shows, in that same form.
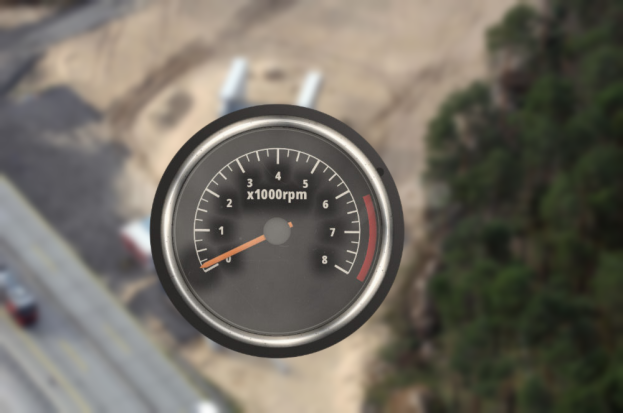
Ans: {"value": 125, "unit": "rpm"}
